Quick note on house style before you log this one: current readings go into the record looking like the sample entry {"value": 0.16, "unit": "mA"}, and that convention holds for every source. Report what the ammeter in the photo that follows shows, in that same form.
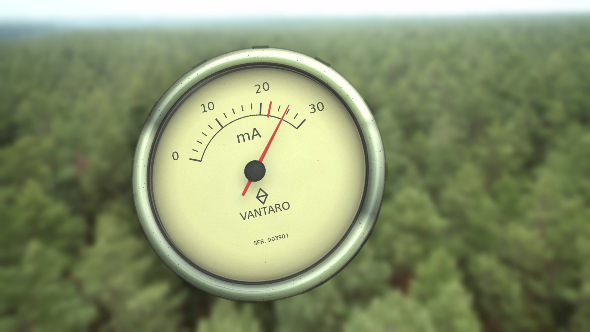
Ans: {"value": 26, "unit": "mA"}
